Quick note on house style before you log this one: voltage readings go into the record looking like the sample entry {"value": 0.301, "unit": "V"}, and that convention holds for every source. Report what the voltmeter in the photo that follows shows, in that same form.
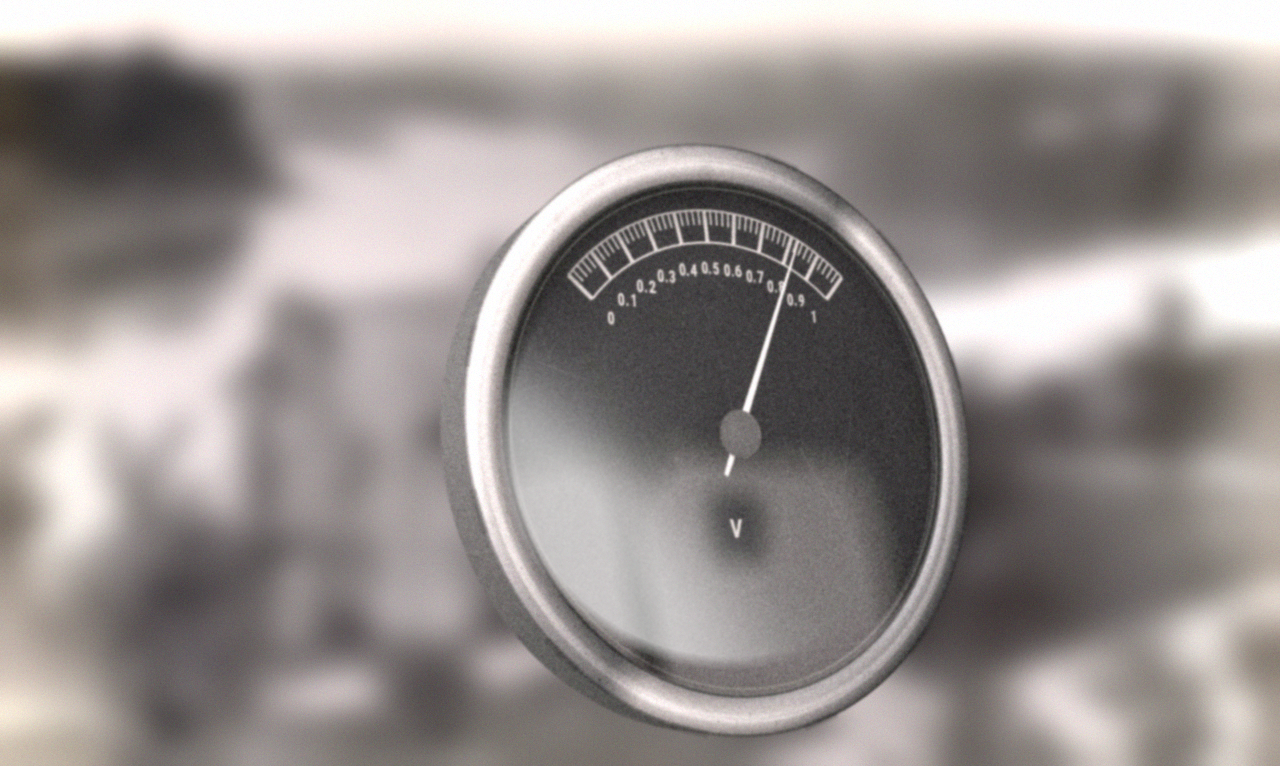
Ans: {"value": 0.8, "unit": "V"}
